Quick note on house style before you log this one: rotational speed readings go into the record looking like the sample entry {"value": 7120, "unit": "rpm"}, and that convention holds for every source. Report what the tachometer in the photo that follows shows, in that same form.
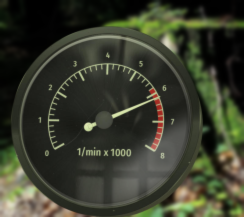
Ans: {"value": 6200, "unit": "rpm"}
